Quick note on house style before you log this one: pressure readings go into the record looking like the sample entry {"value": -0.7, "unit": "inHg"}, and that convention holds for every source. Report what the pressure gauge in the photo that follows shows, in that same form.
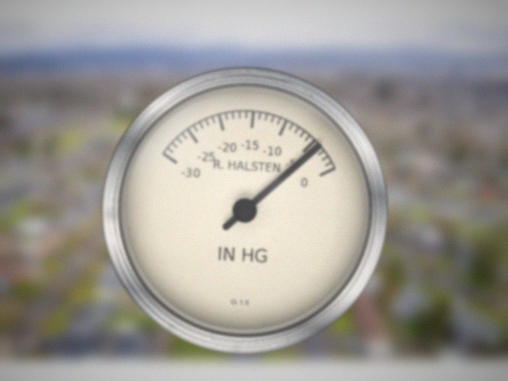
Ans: {"value": -4, "unit": "inHg"}
